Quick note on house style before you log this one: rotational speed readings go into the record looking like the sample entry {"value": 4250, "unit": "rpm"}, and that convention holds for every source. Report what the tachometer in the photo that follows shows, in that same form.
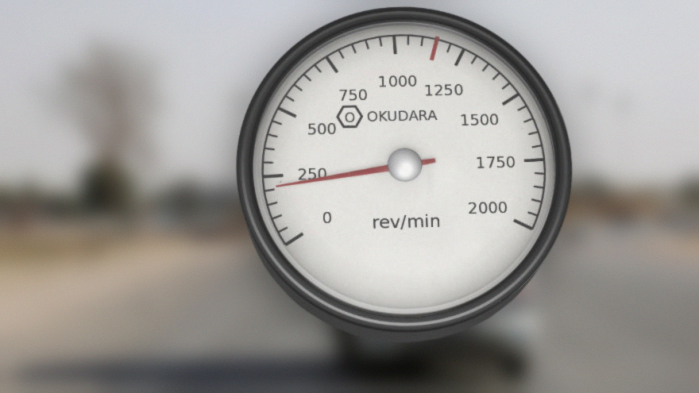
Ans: {"value": 200, "unit": "rpm"}
